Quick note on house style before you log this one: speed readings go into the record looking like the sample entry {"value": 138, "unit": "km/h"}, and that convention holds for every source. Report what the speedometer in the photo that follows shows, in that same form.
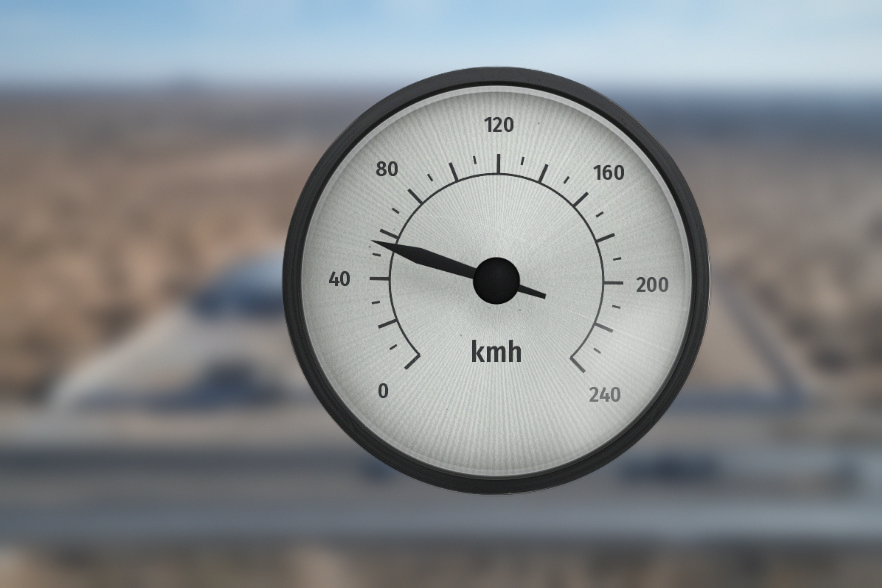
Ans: {"value": 55, "unit": "km/h"}
